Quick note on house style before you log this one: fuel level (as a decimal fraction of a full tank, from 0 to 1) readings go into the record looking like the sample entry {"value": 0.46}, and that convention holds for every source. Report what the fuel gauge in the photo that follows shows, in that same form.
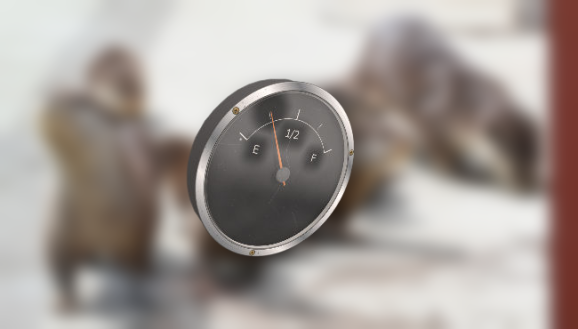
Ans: {"value": 0.25}
